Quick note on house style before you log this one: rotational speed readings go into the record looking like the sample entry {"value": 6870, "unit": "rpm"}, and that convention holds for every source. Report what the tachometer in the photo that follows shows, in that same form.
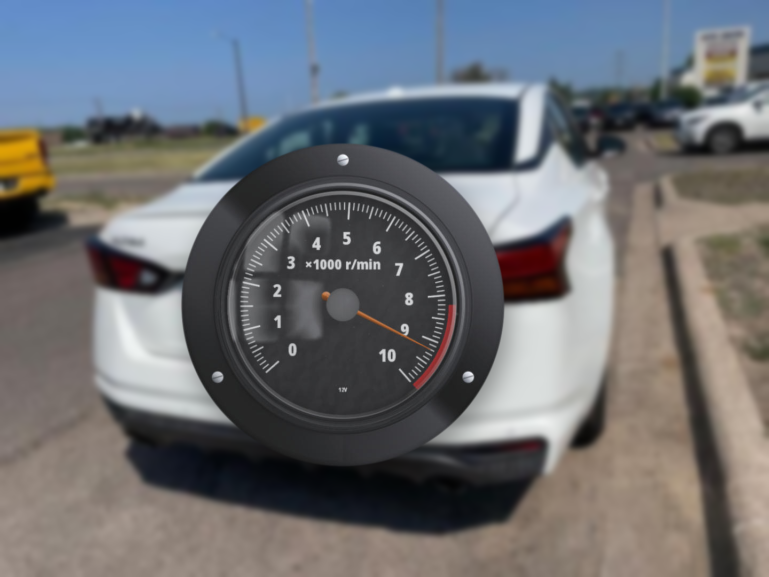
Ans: {"value": 9200, "unit": "rpm"}
